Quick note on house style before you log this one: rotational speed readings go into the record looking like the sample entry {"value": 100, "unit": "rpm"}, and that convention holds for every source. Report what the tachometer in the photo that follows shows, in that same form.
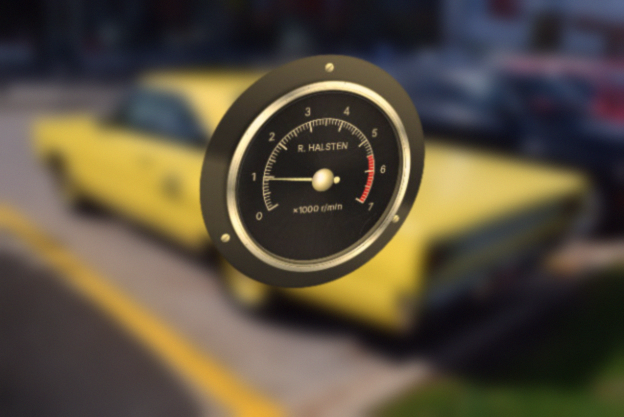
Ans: {"value": 1000, "unit": "rpm"}
